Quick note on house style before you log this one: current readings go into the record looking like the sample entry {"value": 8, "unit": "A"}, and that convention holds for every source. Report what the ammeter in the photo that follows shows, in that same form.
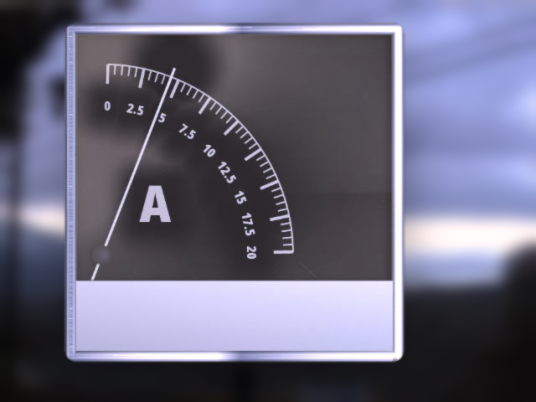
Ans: {"value": 4.5, "unit": "A"}
